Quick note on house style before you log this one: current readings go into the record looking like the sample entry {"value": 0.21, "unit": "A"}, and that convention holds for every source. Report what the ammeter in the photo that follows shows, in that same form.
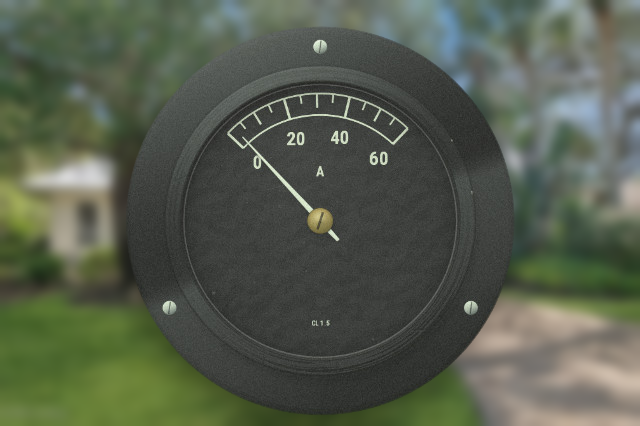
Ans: {"value": 2.5, "unit": "A"}
